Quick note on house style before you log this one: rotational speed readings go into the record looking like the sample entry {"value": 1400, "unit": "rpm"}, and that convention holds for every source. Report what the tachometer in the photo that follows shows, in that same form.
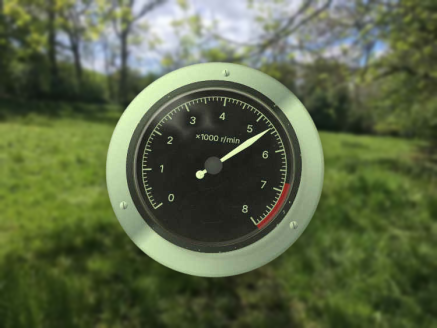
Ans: {"value": 5400, "unit": "rpm"}
